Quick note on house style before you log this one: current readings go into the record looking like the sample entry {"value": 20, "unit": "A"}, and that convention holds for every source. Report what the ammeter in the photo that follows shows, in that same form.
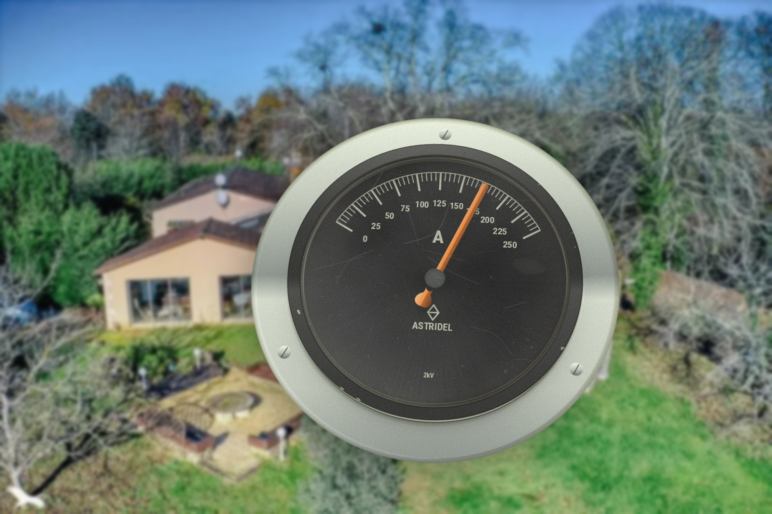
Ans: {"value": 175, "unit": "A"}
